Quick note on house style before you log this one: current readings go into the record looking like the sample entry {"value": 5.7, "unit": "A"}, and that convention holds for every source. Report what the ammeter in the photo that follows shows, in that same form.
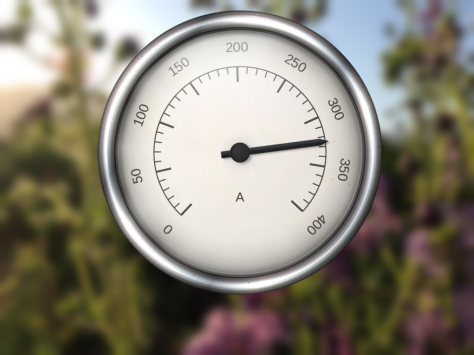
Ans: {"value": 325, "unit": "A"}
